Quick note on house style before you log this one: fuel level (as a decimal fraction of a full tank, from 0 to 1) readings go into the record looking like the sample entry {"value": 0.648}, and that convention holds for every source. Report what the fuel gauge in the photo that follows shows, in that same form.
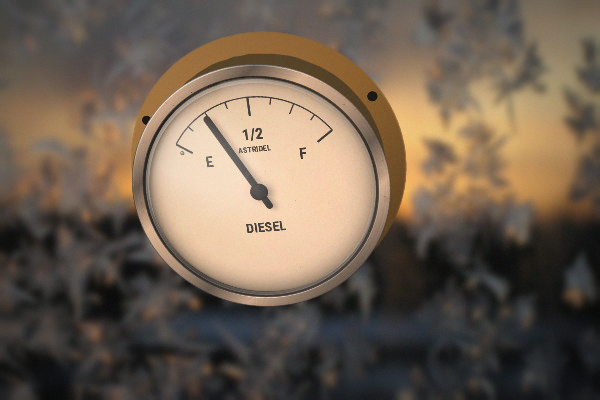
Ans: {"value": 0.25}
